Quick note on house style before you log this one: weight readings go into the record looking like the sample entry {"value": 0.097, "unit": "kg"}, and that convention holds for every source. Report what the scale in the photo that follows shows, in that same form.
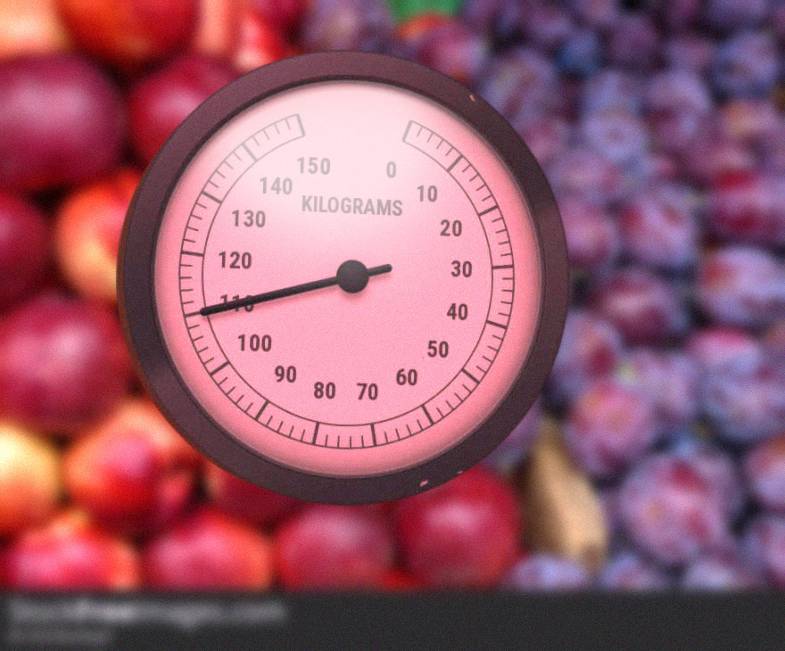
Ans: {"value": 110, "unit": "kg"}
